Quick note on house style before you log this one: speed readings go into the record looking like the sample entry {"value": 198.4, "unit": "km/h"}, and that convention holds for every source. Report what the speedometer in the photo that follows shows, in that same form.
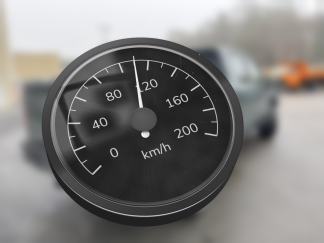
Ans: {"value": 110, "unit": "km/h"}
